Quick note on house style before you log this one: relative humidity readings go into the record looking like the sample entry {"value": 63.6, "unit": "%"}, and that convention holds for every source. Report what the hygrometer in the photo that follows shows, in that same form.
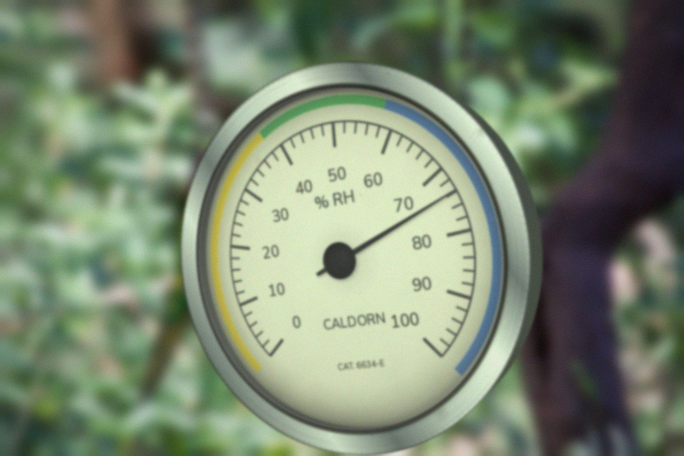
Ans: {"value": 74, "unit": "%"}
